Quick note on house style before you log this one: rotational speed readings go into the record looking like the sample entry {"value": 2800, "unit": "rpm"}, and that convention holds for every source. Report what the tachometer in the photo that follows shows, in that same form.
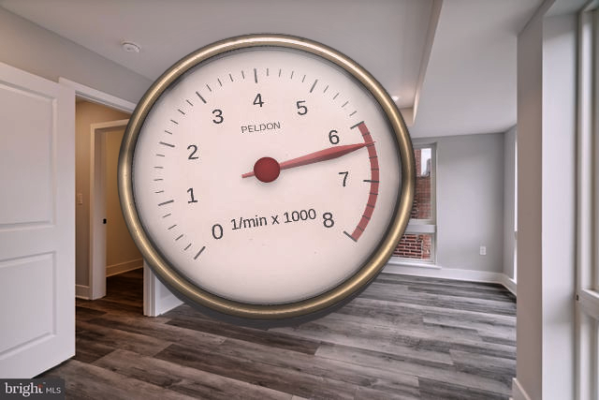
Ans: {"value": 6400, "unit": "rpm"}
